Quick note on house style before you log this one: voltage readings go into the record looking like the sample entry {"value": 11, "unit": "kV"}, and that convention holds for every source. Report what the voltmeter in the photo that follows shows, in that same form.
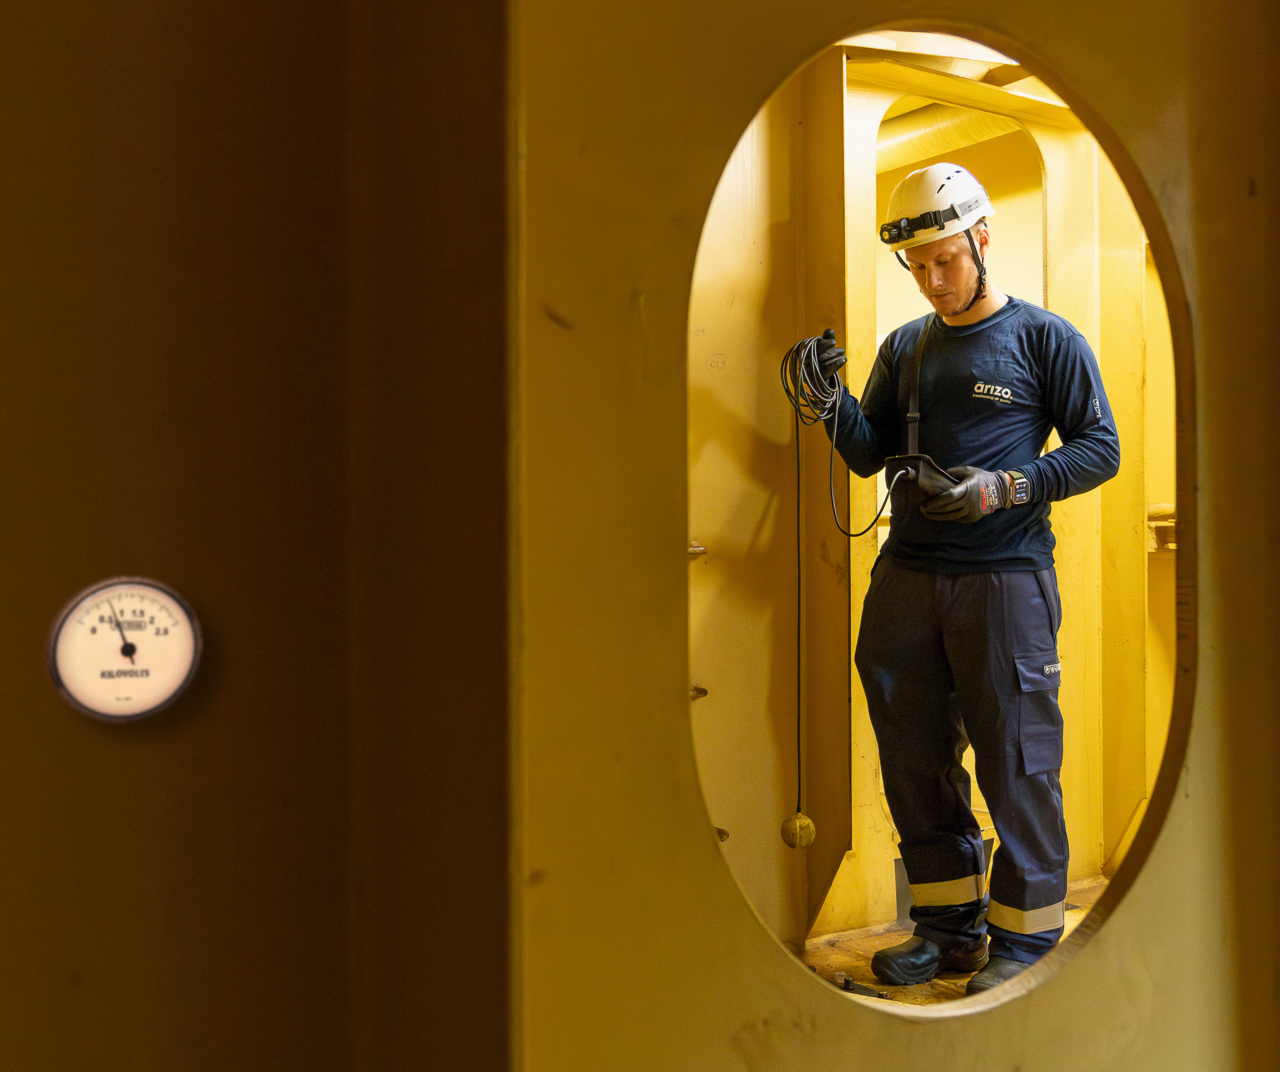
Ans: {"value": 0.75, "unit": "kV"}
